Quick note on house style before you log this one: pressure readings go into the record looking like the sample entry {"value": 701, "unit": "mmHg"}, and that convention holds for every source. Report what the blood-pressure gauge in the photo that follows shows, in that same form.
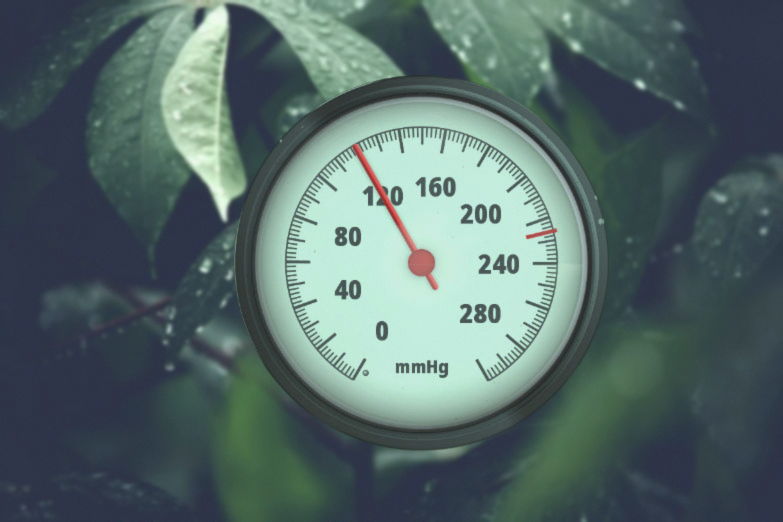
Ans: {"value": 120, "unit": "mmHg"}
